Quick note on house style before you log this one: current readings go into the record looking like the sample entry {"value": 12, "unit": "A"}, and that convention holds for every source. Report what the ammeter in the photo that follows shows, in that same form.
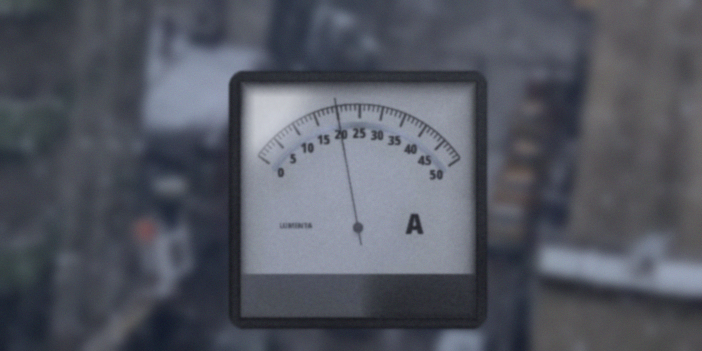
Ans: {"value": 20, "unit": "A"}
